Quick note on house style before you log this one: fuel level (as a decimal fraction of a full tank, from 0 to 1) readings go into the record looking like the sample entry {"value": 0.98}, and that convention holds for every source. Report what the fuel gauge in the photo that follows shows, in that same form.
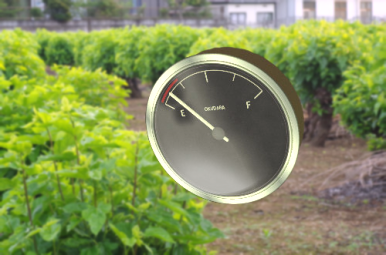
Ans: {"value": 0.125}
